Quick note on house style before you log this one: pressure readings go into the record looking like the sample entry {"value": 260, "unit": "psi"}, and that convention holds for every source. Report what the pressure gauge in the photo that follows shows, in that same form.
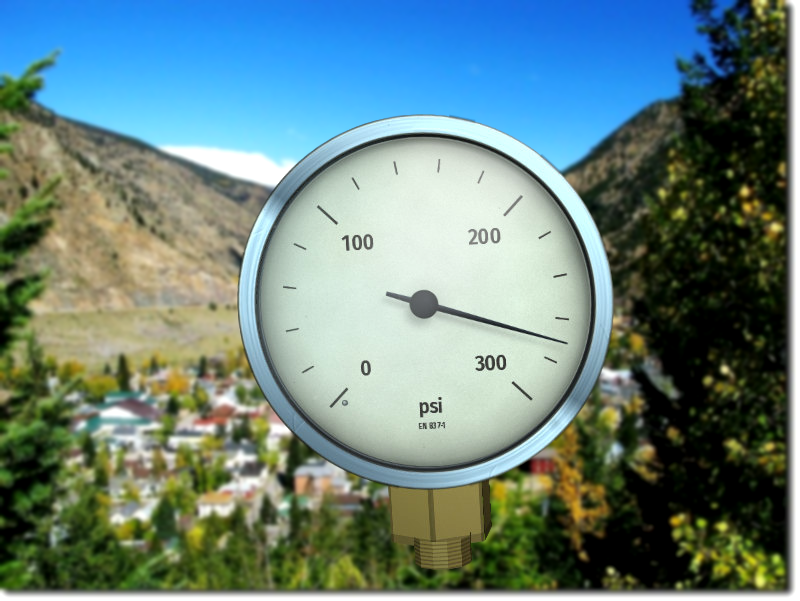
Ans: {"value": 270, "unit": "psi"}
